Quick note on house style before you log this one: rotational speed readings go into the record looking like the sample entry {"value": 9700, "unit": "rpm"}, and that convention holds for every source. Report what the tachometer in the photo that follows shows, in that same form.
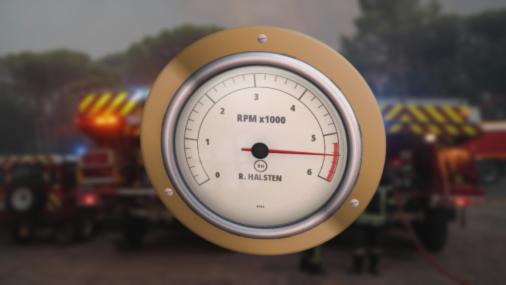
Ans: {"value": 5400, "unit": "rpm"}
